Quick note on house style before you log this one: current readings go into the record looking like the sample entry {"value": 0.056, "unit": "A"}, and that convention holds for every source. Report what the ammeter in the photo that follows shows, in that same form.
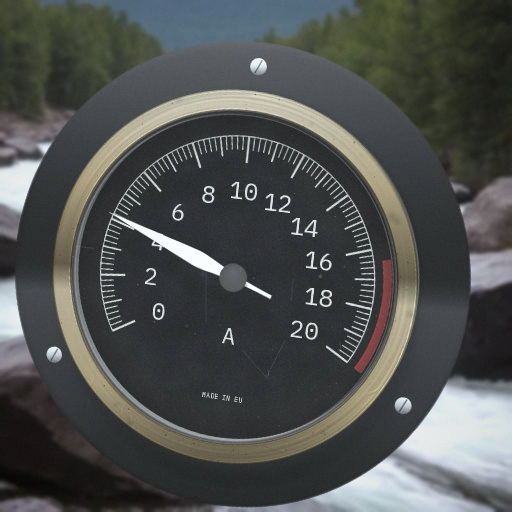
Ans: {"value": 4.2, "unit": "A"}
